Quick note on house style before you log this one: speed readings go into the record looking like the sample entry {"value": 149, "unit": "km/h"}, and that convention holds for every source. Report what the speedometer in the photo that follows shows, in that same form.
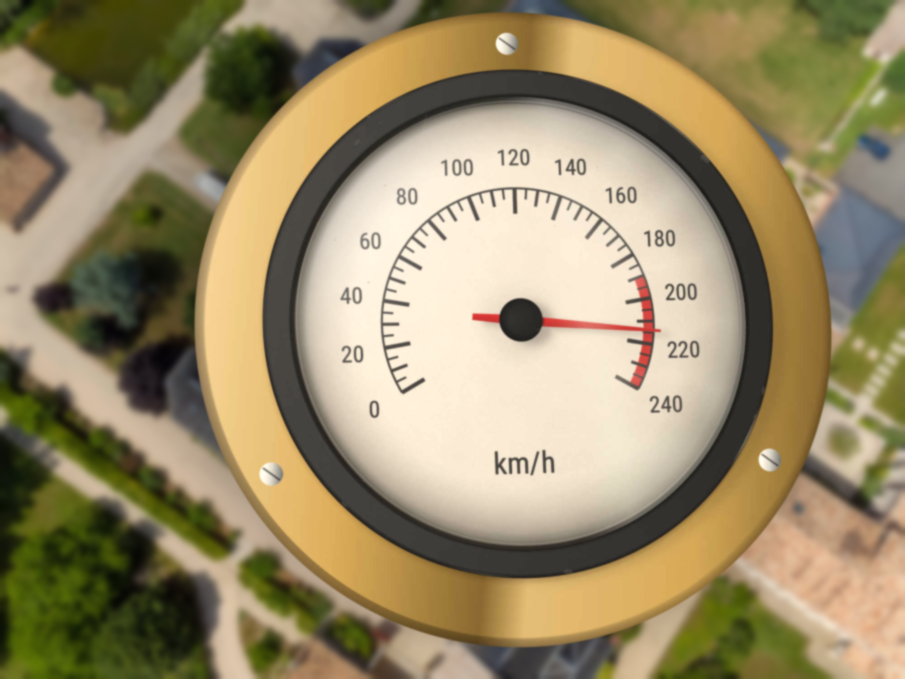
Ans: {"value": 215, "unit": "km/h"}
